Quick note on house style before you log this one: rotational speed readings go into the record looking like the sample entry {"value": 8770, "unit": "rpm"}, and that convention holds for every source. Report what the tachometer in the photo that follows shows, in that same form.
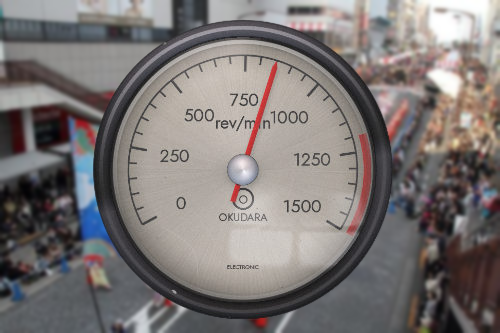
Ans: {"value": 850, "unit": "rpm"}
